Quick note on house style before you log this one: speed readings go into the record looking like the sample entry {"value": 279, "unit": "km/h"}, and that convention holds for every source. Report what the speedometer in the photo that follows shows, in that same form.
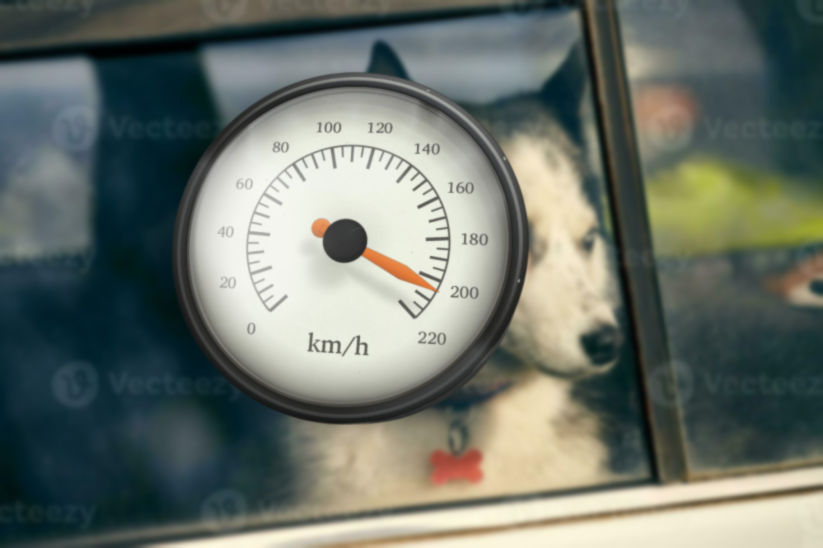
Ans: {"value": 205, "unit": "km/h"}
